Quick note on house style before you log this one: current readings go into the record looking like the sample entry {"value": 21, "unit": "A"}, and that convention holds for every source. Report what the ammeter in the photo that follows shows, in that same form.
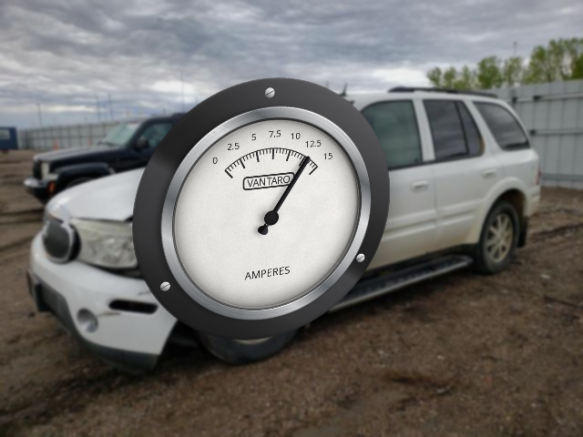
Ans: {"value": 12.5, "unit": "A"}
